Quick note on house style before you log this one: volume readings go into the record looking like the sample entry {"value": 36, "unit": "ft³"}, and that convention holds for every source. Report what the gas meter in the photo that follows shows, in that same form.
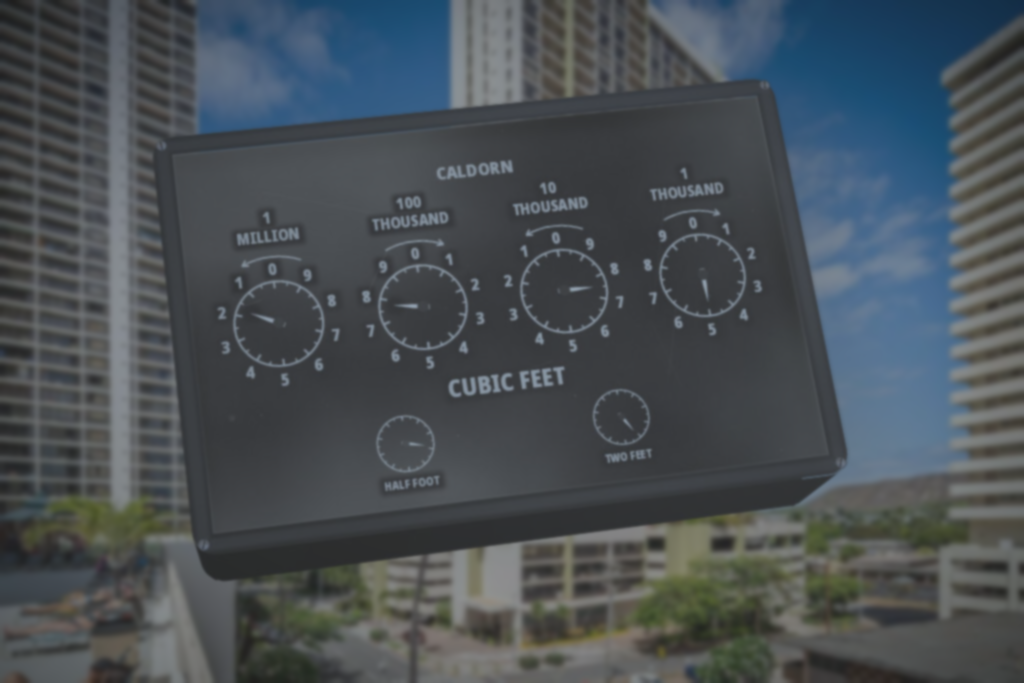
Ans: {"value": 177500, "unit": "ft³"}
